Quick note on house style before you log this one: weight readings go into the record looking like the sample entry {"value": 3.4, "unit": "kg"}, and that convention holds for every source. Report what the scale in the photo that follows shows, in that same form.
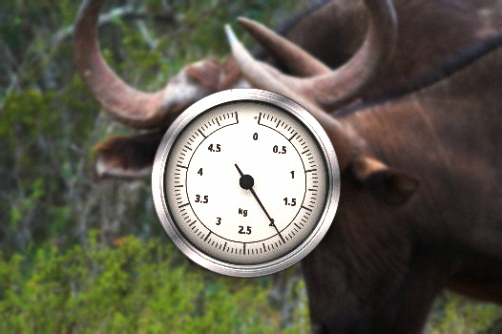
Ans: {"value": 2, "unit": "kg"}
